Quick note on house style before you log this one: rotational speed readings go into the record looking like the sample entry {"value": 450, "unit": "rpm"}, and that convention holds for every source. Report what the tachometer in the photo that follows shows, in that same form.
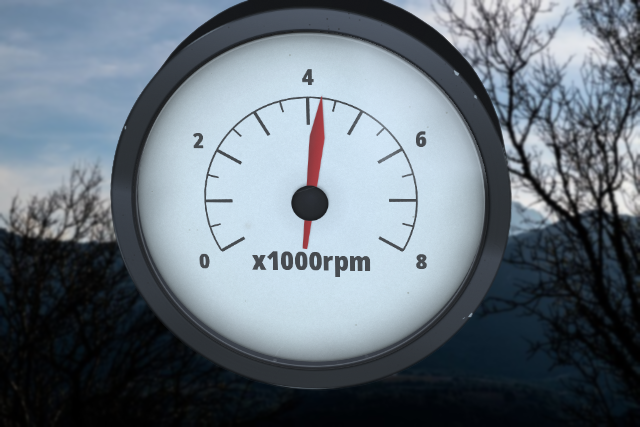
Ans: {"value": 4250, "unit": "rpm"}
